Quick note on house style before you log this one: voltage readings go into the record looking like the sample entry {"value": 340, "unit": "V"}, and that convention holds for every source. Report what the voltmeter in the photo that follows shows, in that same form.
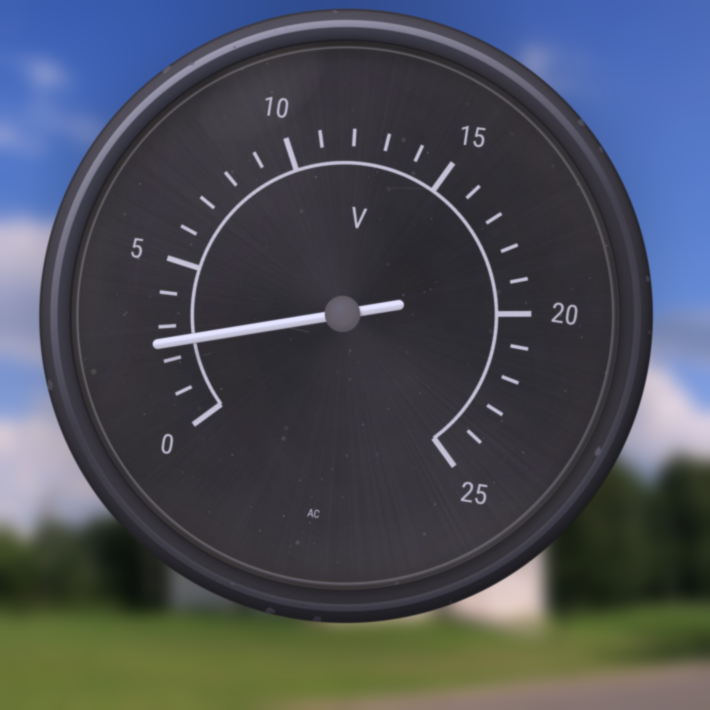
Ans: {"value": 2.5, "unit": "V"}
